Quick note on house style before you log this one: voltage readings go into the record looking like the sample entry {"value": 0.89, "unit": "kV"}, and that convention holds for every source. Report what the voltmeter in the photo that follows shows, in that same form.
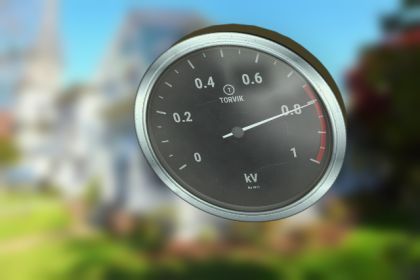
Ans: {"value": 0.8, "unit": "kV"}
